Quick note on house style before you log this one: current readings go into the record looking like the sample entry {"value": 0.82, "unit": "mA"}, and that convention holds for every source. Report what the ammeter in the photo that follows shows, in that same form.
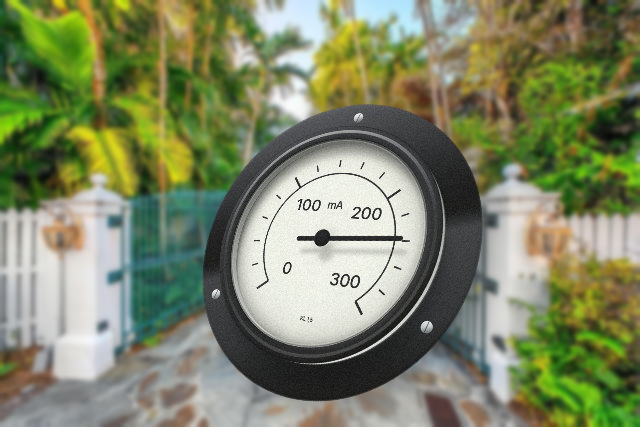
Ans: {"value": 240, "unit": "mA"}
